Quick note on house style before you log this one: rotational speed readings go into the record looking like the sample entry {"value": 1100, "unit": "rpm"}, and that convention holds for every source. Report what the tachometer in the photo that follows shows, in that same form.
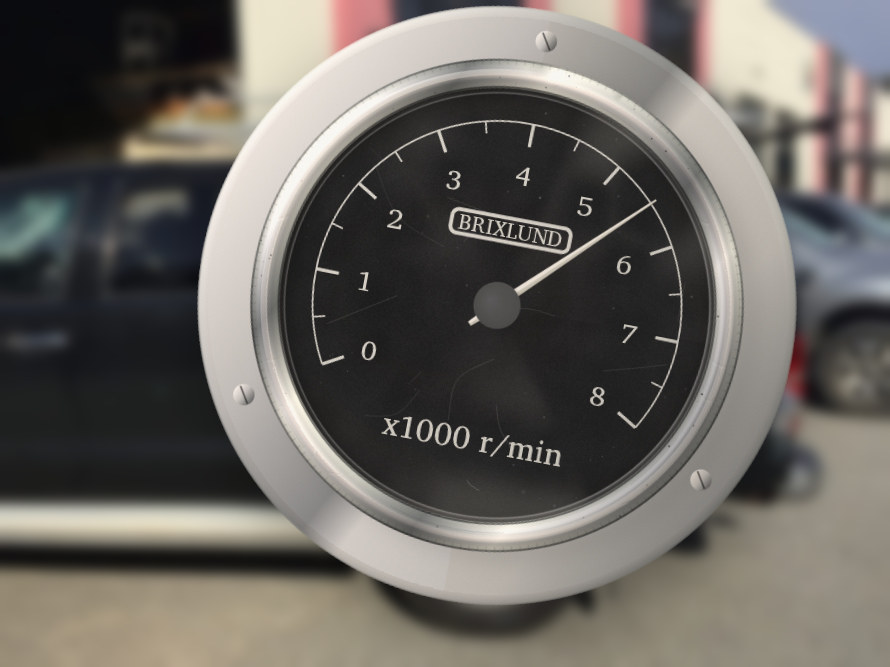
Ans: {"value": 5500, "unit": "rpm"}
